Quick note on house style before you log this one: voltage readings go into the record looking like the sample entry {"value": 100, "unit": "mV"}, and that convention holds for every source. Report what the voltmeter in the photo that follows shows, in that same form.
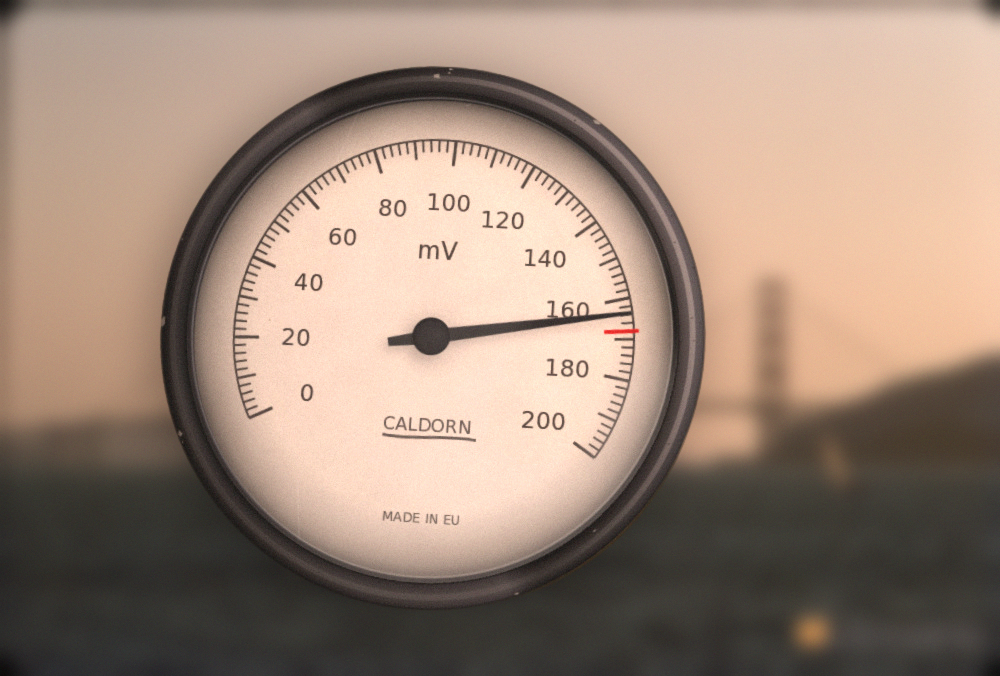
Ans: {"value": 164, "unit": "mV"}
